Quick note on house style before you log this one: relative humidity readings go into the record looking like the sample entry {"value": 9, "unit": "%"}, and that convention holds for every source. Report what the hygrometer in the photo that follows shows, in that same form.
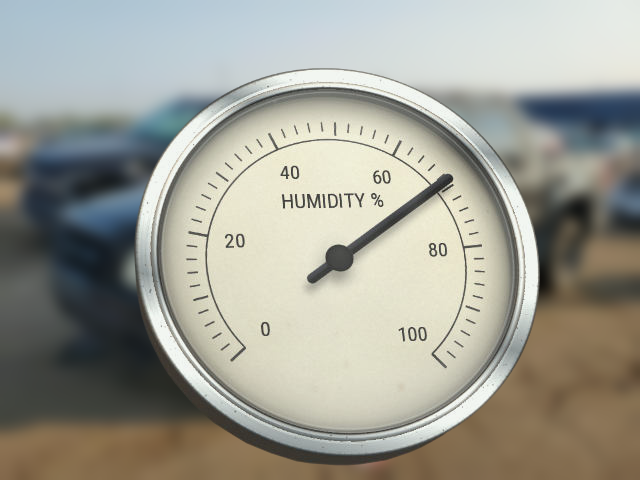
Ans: {"value": 69, "unit": "%"}
